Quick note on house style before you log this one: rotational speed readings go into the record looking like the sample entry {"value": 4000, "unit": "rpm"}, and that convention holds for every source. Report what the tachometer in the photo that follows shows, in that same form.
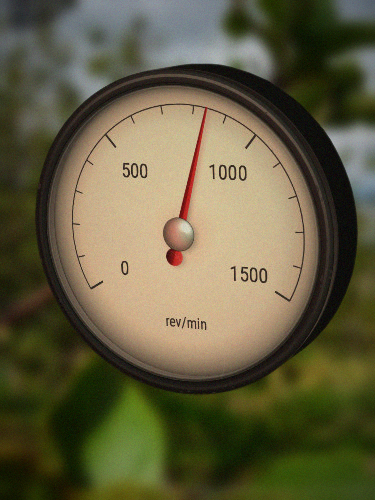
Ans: {"value": 850, "unit": "rpm"}
